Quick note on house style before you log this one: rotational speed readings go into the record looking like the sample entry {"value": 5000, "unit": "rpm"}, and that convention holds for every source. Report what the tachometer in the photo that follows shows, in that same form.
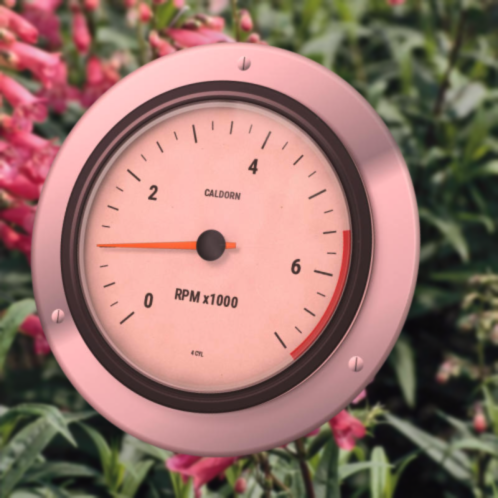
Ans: {"value": 1000, "unit": "rpm"}
